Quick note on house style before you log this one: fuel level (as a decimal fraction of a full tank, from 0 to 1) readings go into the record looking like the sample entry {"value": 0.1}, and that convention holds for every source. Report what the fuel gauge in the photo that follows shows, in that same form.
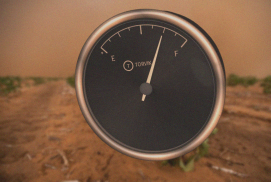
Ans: {"value": 0.75}
